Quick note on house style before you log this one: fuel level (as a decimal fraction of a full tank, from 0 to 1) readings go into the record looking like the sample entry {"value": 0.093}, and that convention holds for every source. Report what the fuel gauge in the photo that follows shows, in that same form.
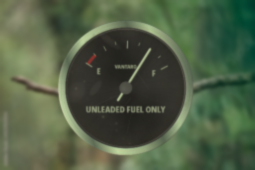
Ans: {"value": 0.75}
